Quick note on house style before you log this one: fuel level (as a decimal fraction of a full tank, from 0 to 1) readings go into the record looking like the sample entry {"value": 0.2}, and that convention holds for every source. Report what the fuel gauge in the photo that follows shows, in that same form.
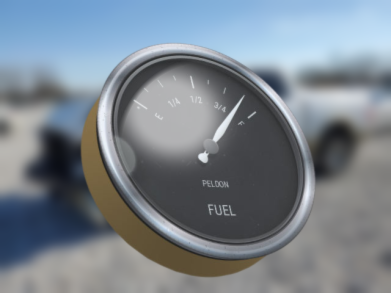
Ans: {"value": 0.875}
